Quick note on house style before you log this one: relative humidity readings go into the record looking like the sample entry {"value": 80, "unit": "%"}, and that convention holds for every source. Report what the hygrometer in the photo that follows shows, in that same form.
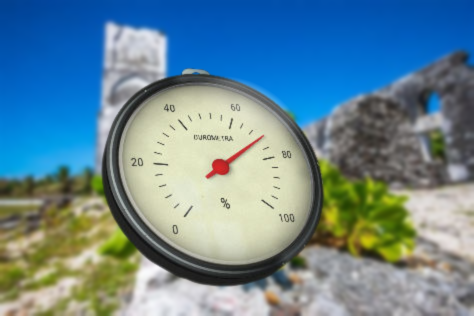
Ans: {"value": 72, "unit": "%"}
